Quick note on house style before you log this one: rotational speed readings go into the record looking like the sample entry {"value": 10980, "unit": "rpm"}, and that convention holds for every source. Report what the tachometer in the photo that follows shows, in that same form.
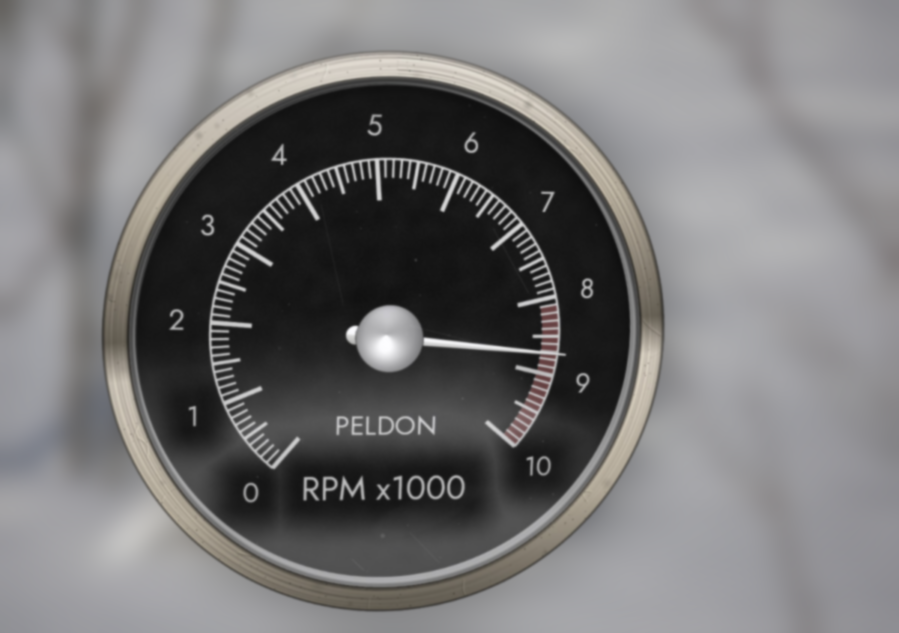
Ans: {"value": 8700, "unit": "rpm"}
